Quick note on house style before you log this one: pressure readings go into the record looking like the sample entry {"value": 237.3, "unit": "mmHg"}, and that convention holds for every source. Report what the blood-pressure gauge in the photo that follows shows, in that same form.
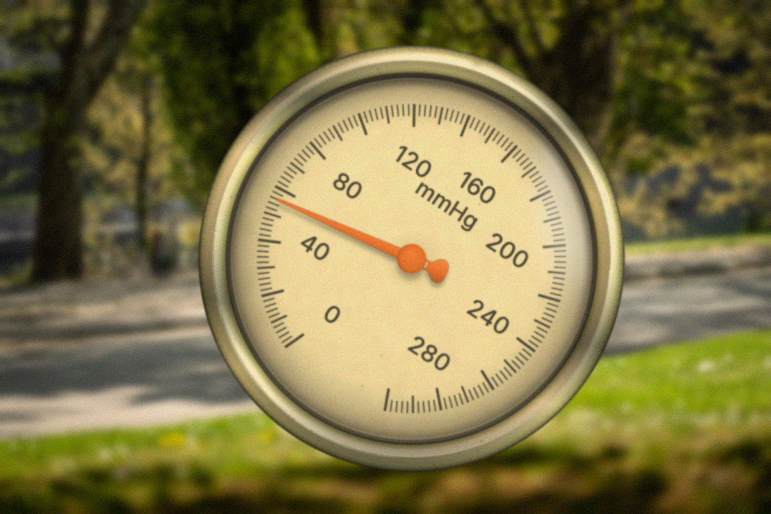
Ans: {"value": 56, "unit": "mmHg"}
